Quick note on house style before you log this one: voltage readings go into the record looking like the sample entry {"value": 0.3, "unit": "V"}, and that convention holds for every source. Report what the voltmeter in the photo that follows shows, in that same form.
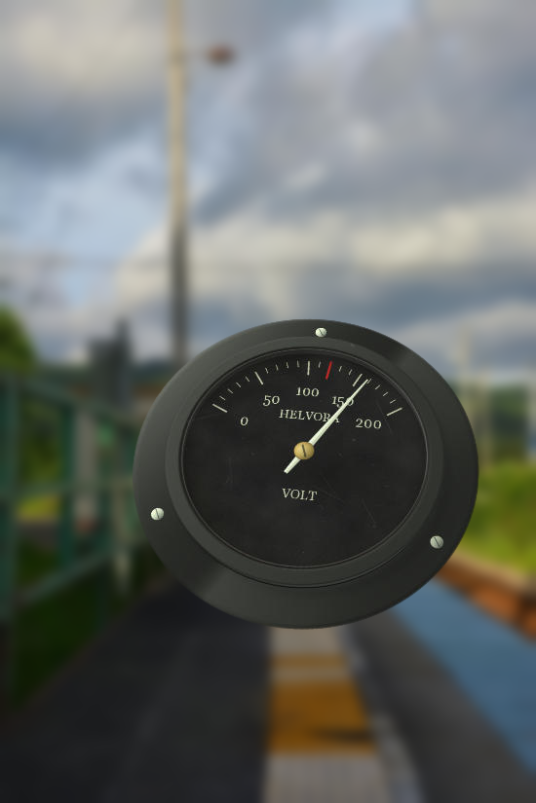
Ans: {"value": 160, "unit": "V"}
